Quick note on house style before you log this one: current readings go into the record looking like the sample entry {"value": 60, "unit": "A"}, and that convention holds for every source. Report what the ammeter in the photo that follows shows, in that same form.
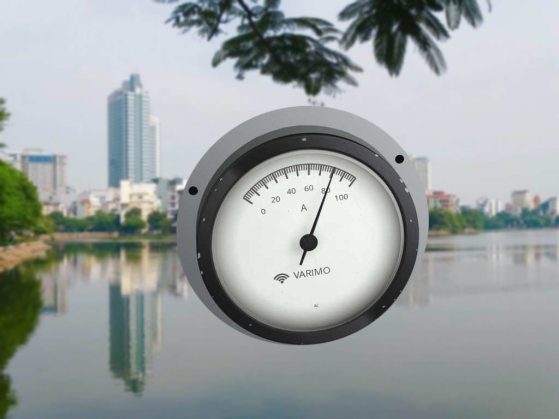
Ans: {"value": 80, "unit": "A"}
